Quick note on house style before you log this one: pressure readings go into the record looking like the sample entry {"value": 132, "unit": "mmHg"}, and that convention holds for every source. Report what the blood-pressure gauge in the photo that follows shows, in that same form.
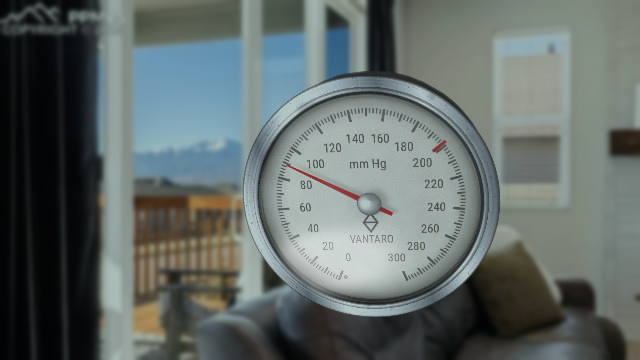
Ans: {"value": 90, "unit": "mmHg"}
